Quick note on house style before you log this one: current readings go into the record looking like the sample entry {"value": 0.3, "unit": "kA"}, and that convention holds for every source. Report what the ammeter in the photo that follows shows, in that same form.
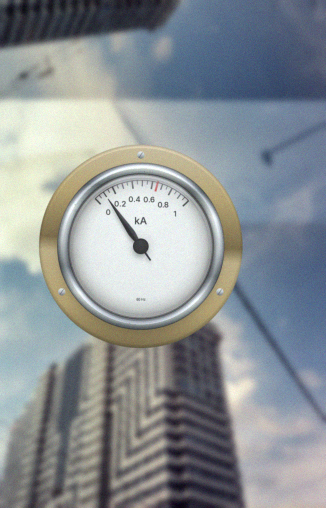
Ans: {"value": 0.1, "unit": "kA"}
